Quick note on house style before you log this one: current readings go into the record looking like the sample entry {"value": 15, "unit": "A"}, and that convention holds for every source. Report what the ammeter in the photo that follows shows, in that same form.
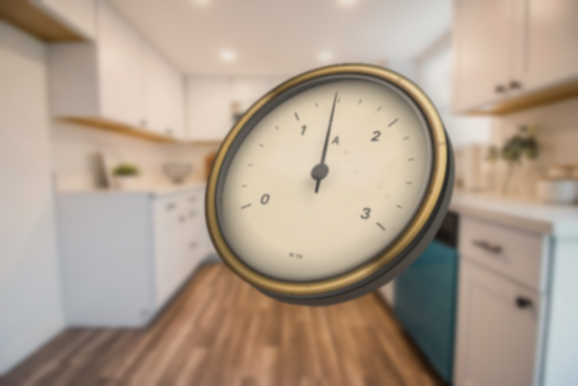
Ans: {"value": 1.4, "unit": "A"}
